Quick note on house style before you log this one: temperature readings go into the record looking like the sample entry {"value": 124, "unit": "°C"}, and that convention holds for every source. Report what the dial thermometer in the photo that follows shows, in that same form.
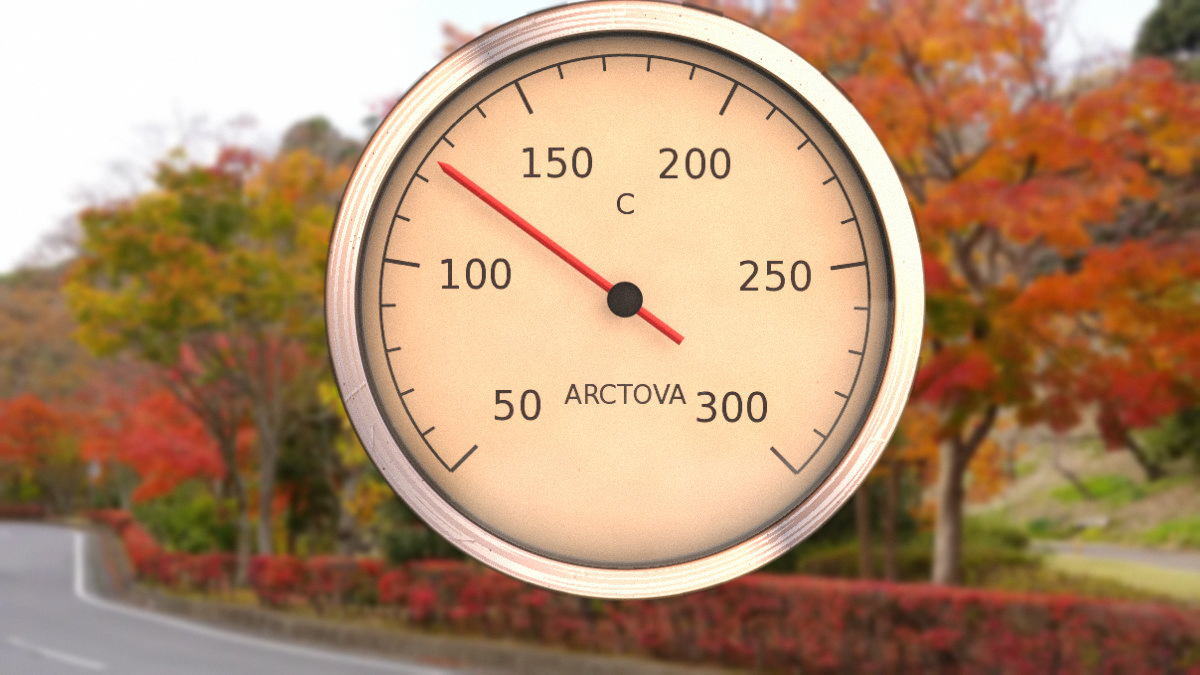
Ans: {"value": 125, "unit": "°C"}
